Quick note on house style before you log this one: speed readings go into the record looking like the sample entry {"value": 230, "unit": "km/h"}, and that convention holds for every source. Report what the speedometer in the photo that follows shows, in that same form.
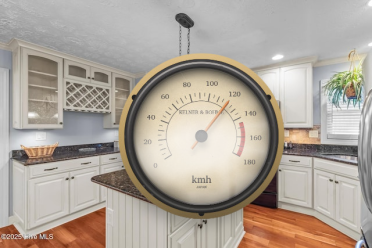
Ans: {"value": 120, "unit": "km/h"}
